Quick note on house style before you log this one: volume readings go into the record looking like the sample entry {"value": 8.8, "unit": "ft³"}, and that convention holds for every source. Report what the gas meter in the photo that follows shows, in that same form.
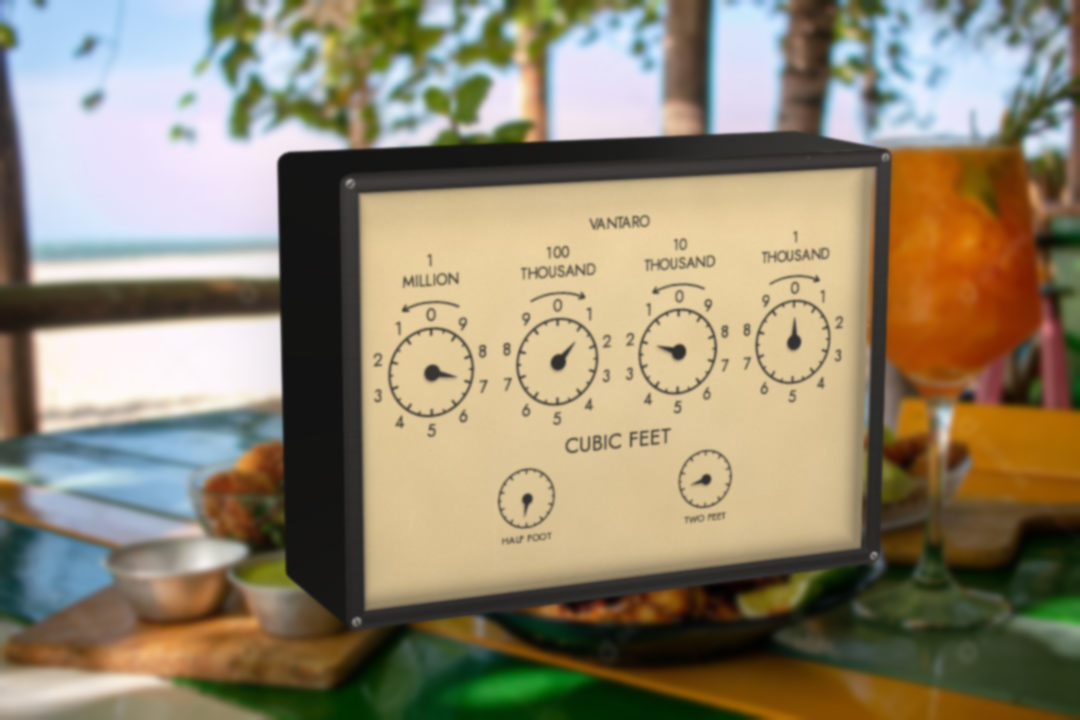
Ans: {"value": 712000, "unit": "ft³"}
